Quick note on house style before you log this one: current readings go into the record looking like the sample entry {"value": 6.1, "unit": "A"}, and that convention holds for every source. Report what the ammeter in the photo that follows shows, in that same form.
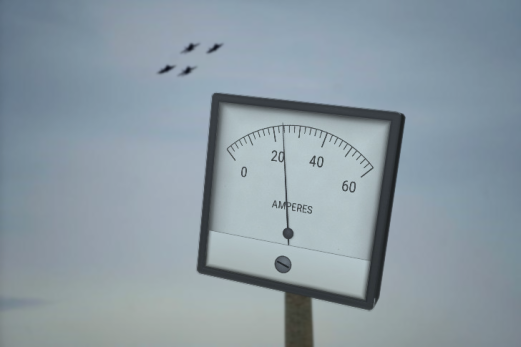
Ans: {"value": 24, "unit": "A"}
